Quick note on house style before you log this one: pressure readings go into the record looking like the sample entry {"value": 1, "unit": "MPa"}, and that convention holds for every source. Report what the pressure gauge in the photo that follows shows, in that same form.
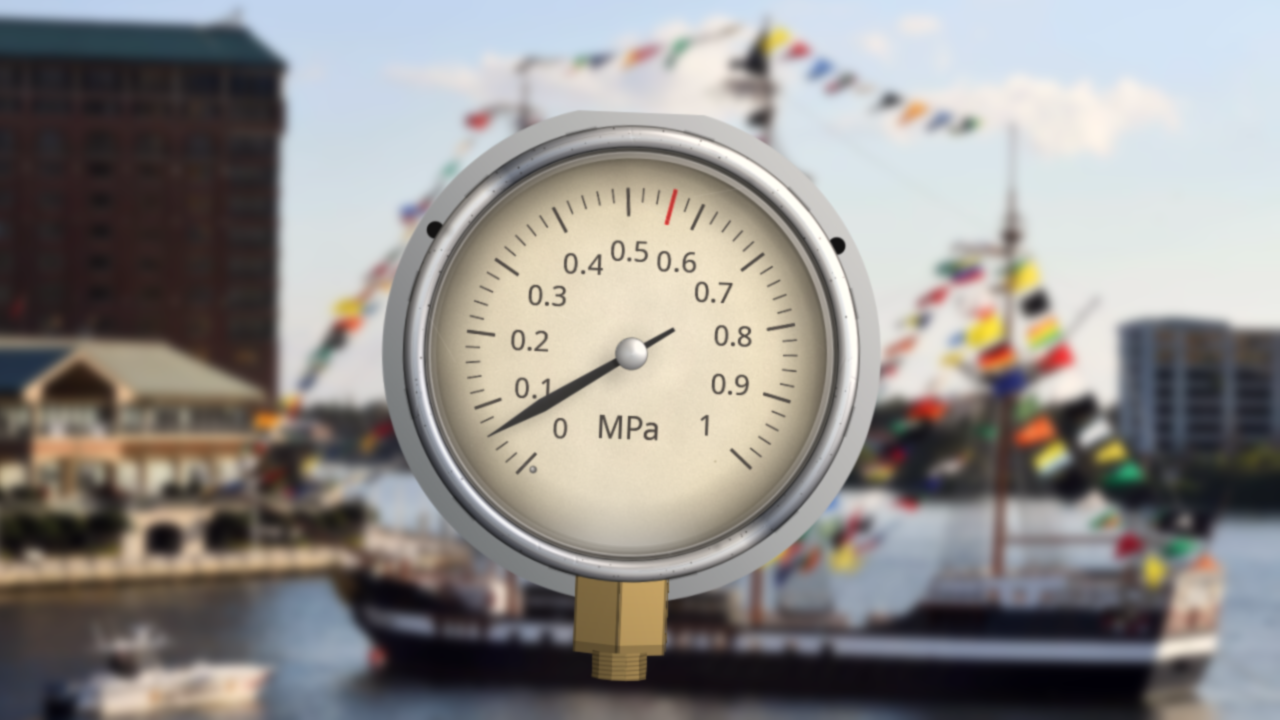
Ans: {"value": 0.06, "unit": "MPa"}
